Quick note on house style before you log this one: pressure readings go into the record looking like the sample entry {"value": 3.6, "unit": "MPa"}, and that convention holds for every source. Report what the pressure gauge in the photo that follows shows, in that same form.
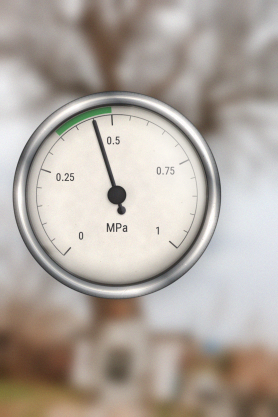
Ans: {"value": 0.45, "unit": "MPa"}
